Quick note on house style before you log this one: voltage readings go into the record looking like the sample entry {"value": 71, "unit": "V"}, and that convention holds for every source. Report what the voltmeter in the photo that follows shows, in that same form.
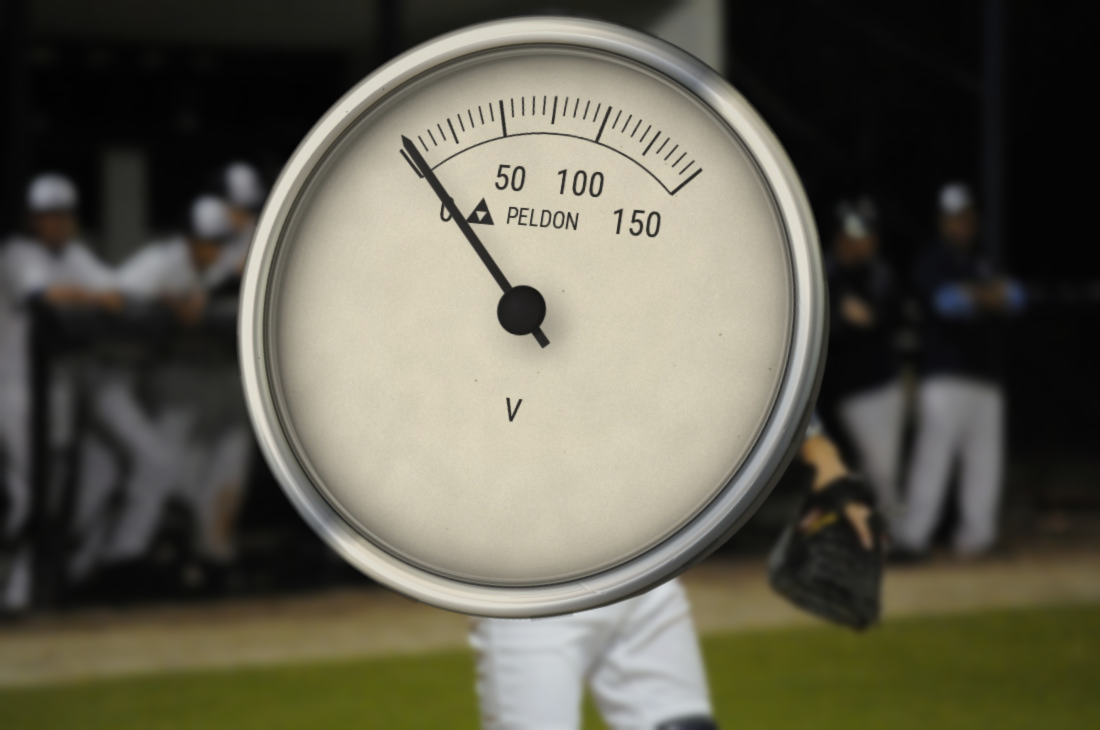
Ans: {"value": 5, "unit": "V"}
